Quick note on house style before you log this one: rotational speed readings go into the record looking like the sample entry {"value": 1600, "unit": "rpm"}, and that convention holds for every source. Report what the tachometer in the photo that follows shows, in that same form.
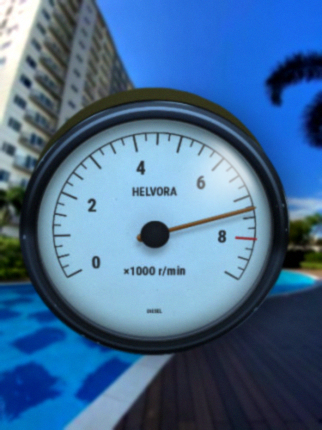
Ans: {"value": 7250, "unit": "rpm"}
